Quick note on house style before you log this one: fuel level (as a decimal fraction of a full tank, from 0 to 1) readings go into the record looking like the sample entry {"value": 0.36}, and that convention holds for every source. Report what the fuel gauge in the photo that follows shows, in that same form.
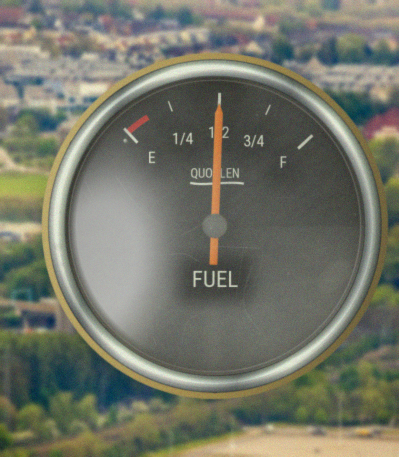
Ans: {"value": 0.5}
